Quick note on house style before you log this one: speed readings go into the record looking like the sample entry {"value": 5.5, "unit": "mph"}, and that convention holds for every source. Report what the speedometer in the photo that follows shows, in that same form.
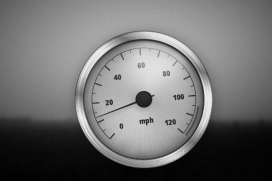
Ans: {"value": 12.5, "unit": "mph"}
